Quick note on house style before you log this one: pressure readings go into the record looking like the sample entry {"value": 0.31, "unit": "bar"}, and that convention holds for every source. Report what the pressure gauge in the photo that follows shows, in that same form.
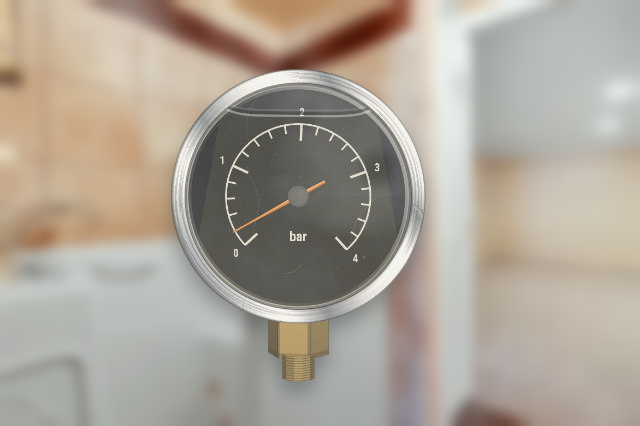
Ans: {"value": 0.2, "unit": "bar"}
